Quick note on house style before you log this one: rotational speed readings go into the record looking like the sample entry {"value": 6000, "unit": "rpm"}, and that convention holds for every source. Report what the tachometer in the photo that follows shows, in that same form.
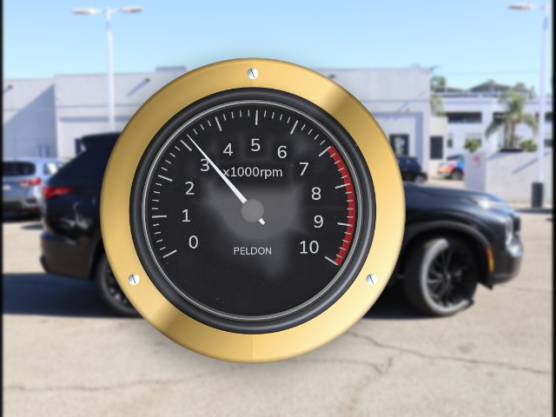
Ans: {"value": 3200, "unit": "rpm"}
